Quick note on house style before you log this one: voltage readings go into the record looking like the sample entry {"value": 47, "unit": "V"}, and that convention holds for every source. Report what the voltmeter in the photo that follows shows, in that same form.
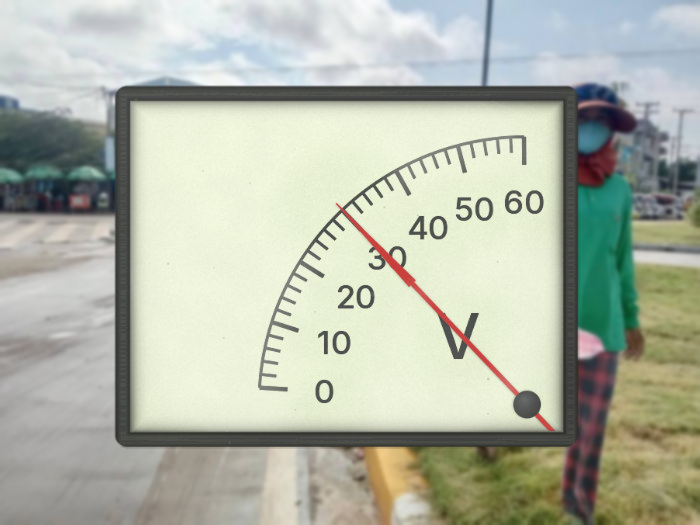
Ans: {"value": 30, "unit": "V"}
